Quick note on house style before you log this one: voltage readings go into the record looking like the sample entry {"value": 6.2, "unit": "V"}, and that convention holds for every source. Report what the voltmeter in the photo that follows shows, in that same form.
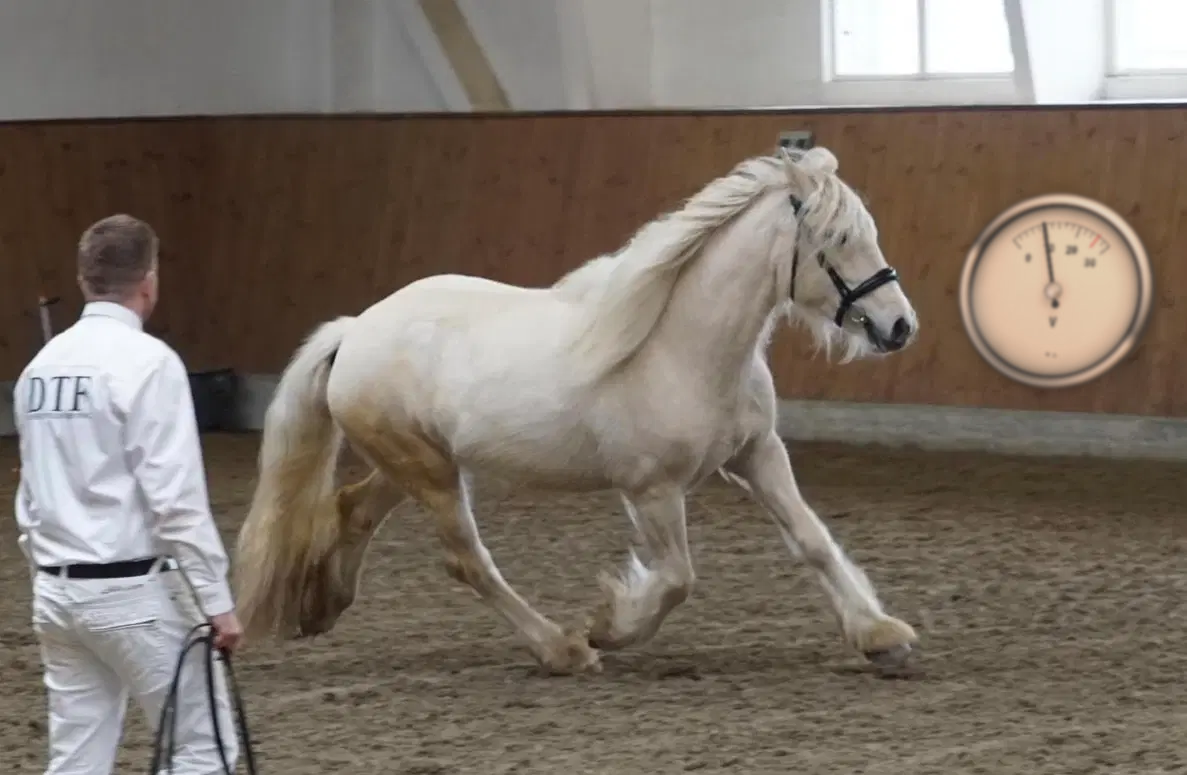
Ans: {"value": 10, "unit": "V"}
